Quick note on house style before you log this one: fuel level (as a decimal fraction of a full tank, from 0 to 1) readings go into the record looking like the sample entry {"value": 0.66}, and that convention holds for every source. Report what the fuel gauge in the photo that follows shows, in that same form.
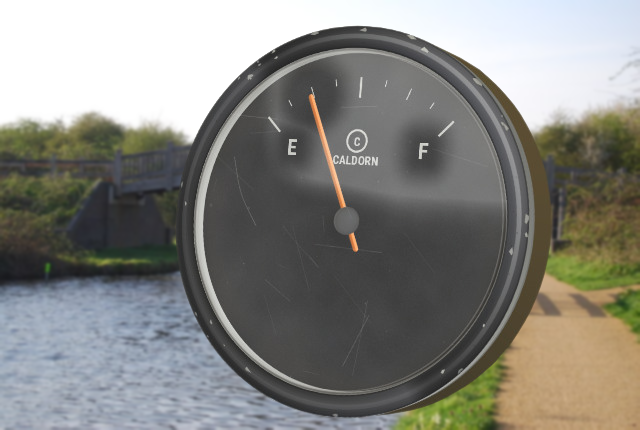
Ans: {"value": 0.25}
